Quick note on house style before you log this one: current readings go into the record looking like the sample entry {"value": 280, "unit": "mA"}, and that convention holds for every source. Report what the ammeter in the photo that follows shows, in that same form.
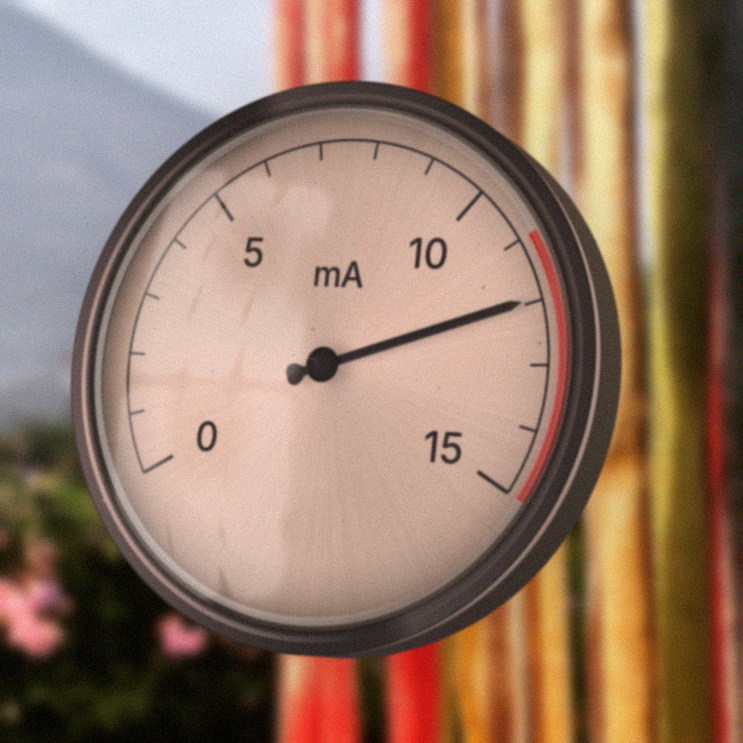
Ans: {"value": 12, "unit": "mA"}
